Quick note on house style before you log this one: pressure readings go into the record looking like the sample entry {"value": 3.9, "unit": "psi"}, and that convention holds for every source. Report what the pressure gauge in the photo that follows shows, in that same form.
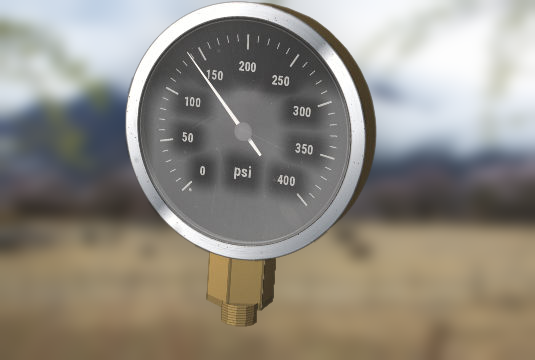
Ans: {"value": 140, "unit": "psi"}
